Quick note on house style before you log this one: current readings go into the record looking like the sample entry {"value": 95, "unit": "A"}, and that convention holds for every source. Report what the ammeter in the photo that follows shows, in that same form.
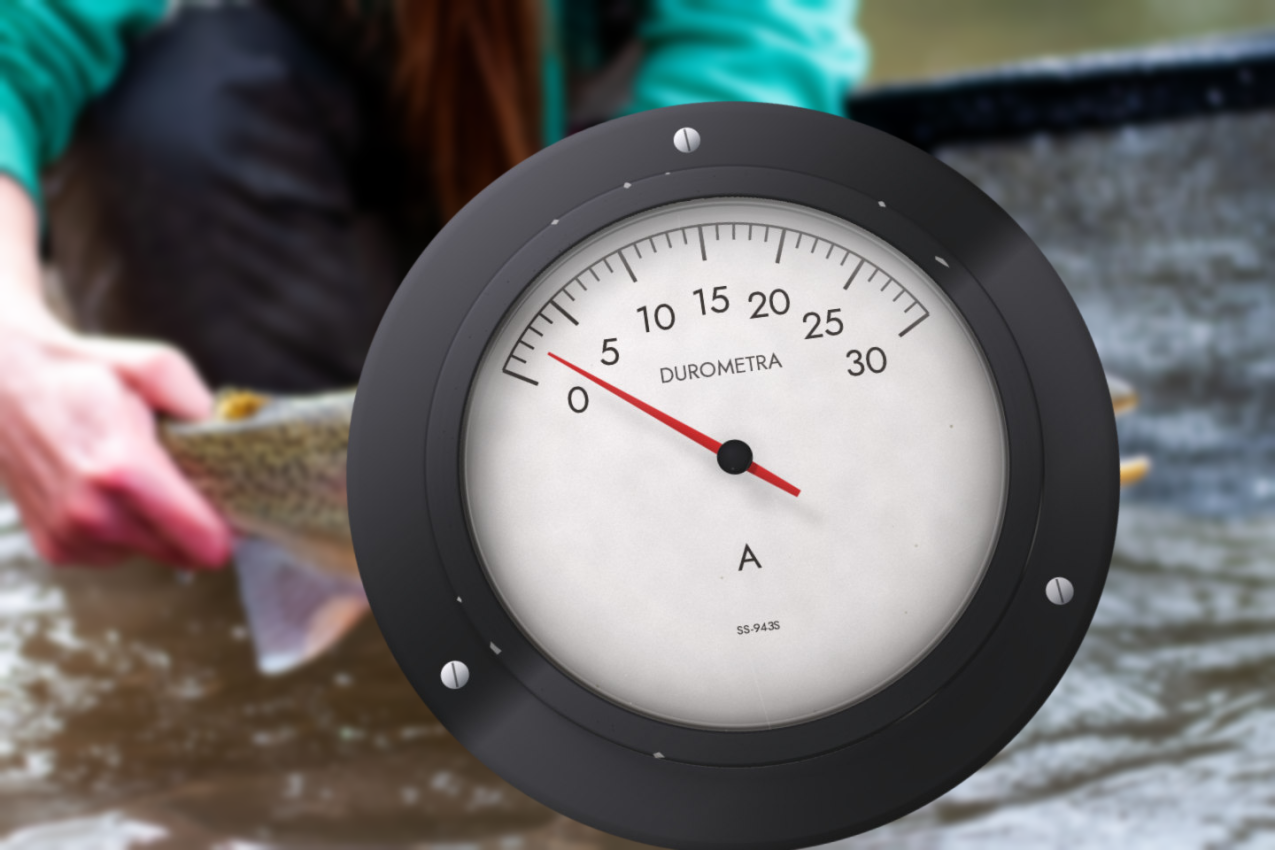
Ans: {"value": 2, "unit": "A"}
